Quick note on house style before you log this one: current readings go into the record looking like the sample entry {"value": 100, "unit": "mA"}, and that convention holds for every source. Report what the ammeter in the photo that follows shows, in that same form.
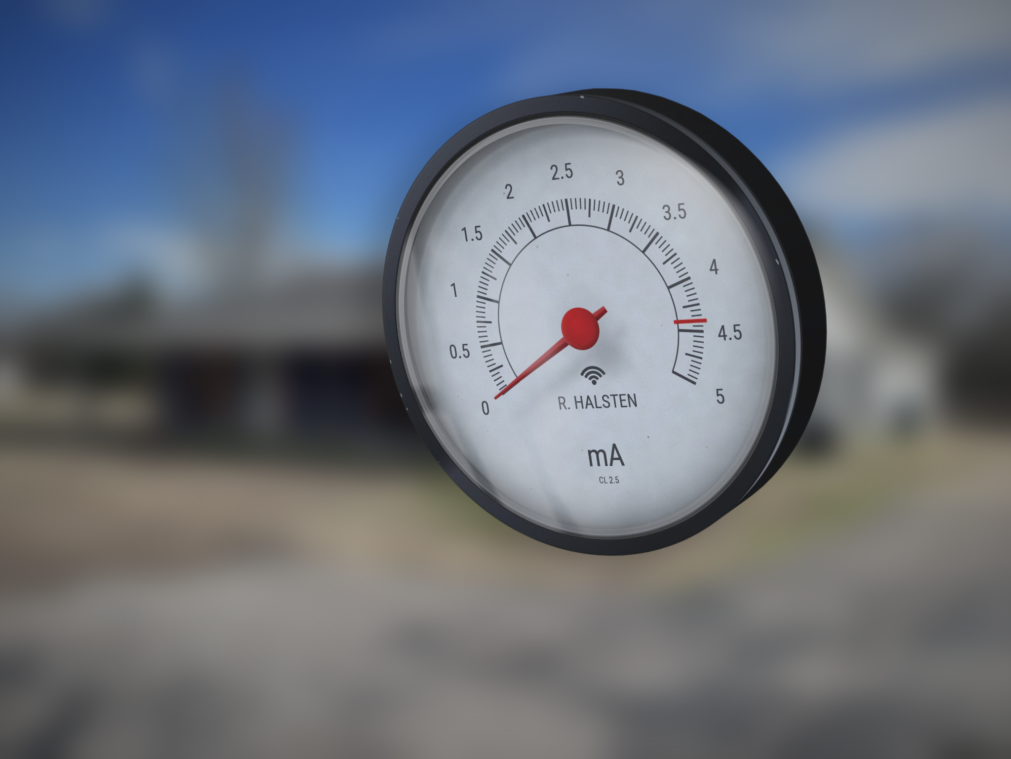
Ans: {"value": 0, "unit": "mA"}
